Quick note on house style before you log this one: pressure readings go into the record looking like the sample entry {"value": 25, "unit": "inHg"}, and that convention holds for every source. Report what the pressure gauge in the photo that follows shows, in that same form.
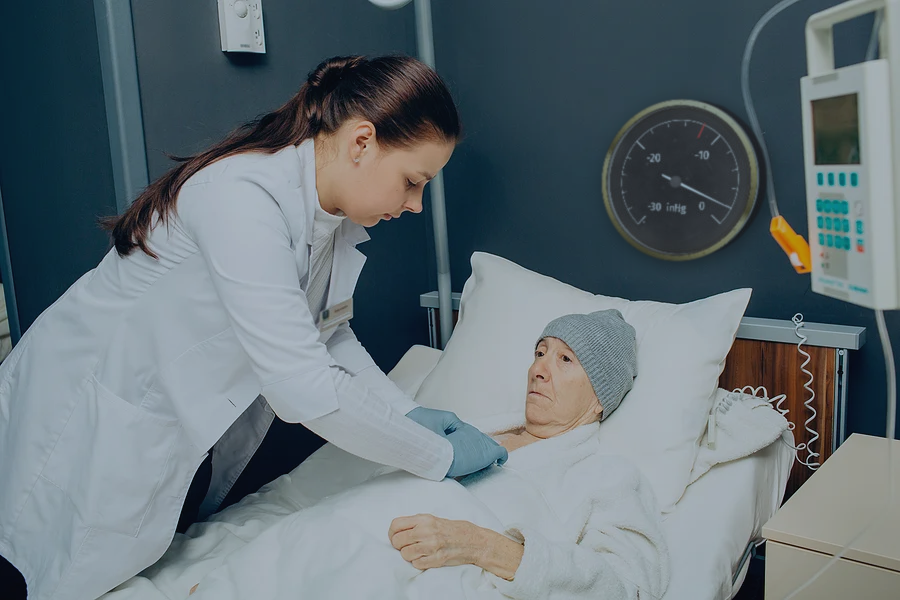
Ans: {"value": -2, "unit": "inHg"}
